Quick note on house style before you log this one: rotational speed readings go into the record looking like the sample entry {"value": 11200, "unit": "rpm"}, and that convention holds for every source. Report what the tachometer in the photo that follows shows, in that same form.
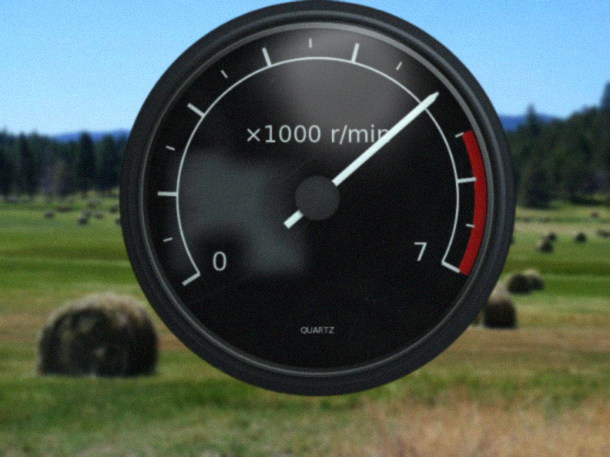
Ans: {"value": 5000, "unit": "rpm"}
